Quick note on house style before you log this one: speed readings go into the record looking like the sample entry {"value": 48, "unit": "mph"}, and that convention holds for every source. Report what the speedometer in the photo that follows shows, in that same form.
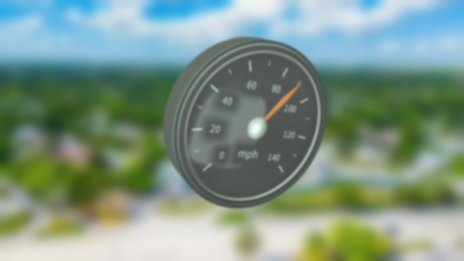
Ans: {"value": 90, "unit": "mph"}
